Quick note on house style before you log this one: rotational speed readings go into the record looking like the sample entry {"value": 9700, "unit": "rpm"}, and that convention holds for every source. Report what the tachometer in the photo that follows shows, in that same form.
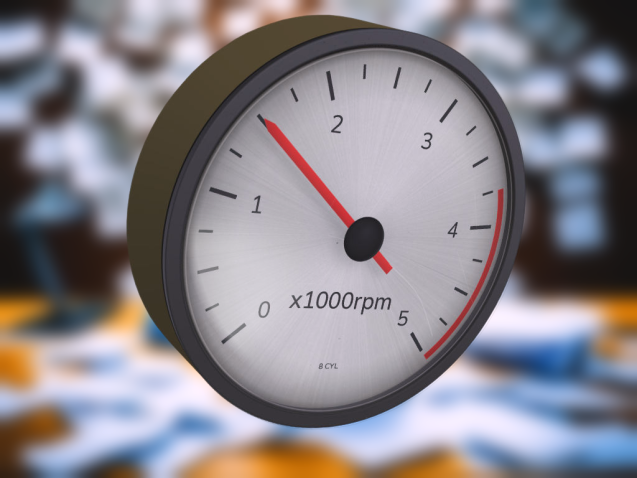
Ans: {"value": 1500, "unit": "rpm"}
